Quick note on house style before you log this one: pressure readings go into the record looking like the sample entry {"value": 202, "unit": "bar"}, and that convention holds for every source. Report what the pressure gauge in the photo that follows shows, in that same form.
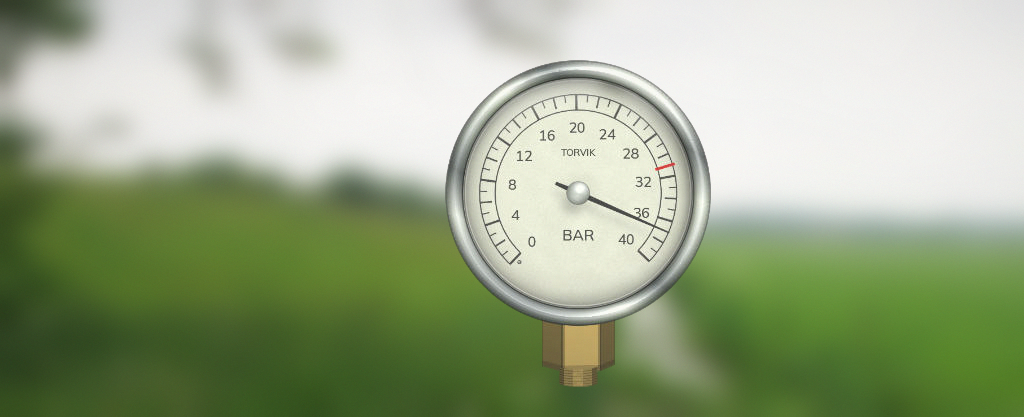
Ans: {"value": 37, "unit": "bar"}
